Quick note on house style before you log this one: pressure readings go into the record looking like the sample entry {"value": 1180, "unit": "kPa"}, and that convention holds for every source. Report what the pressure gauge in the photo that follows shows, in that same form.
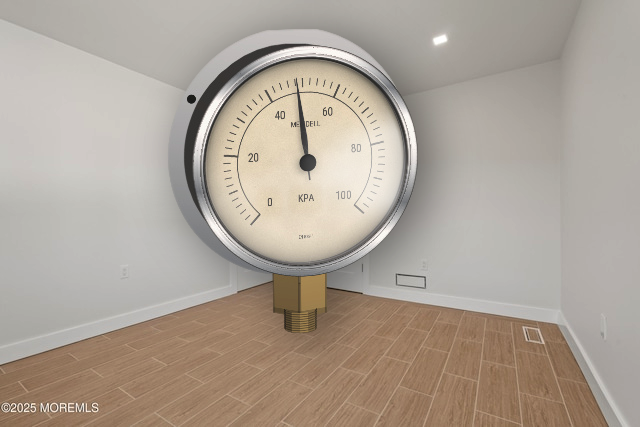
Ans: {"value": 48, "unit": "kPa"}
